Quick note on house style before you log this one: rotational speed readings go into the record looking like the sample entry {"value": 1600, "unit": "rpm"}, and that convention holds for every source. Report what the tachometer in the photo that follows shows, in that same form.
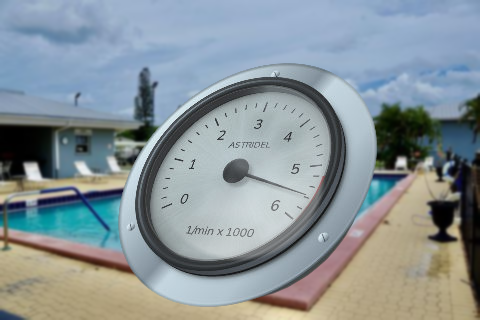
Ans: {"value": 5600, "unit": "rpm"}
